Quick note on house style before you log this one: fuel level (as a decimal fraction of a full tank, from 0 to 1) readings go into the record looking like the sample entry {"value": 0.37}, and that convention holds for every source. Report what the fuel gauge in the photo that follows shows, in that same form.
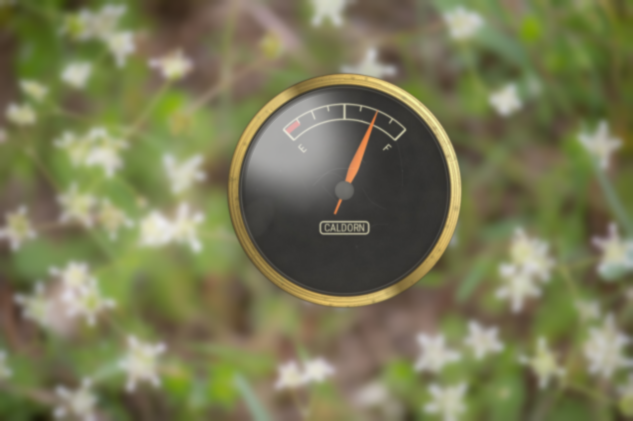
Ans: {"value": 0.75}
